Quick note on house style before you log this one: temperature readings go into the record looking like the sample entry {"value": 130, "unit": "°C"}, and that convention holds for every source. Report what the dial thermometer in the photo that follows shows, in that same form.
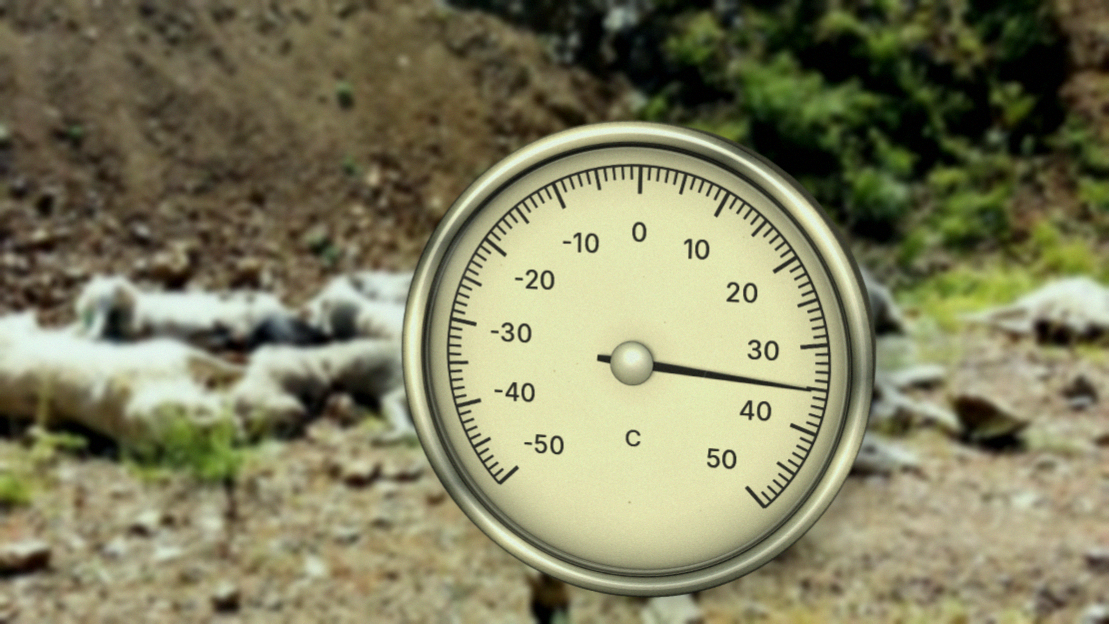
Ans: {"value": 35, "unit": "°C"}
